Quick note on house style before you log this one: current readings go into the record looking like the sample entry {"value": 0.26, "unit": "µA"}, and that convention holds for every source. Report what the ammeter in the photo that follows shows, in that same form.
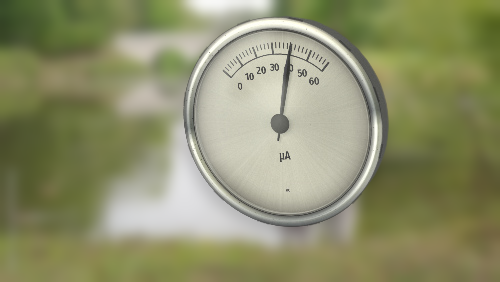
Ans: {"value": 40, "unit": "µA"}
